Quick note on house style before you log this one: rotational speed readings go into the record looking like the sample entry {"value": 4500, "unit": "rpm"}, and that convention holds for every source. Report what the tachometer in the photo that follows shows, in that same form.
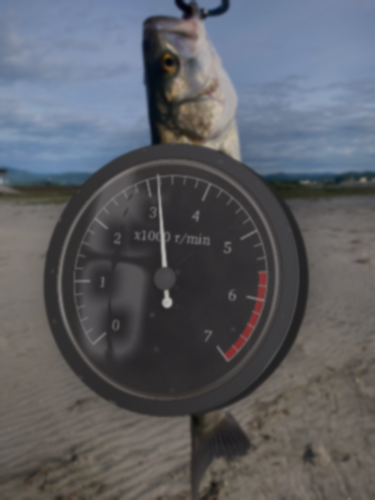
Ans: {"value": 3200, "unit": "rpm"}
